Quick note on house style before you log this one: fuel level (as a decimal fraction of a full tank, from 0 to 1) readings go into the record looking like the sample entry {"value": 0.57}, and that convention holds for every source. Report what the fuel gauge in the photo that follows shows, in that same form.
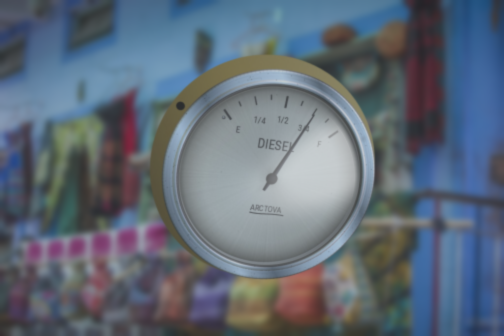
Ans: {"value": 0.75}
